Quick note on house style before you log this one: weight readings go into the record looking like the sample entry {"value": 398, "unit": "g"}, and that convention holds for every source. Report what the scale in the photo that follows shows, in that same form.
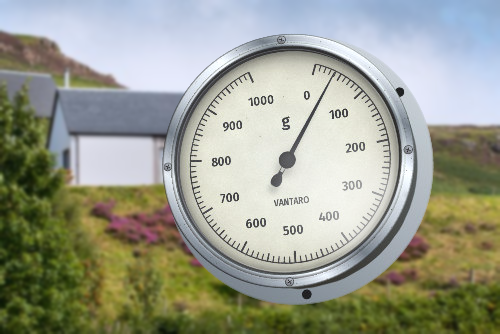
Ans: {"value": 40, "unit": "g"}
